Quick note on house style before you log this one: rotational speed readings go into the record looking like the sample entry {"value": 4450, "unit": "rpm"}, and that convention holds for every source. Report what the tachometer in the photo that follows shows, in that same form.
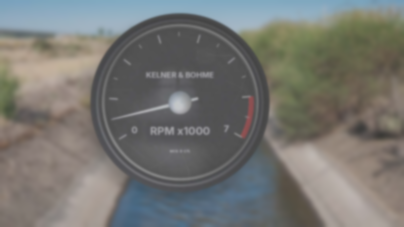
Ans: {"value": 500, "unit": "rpm"}
